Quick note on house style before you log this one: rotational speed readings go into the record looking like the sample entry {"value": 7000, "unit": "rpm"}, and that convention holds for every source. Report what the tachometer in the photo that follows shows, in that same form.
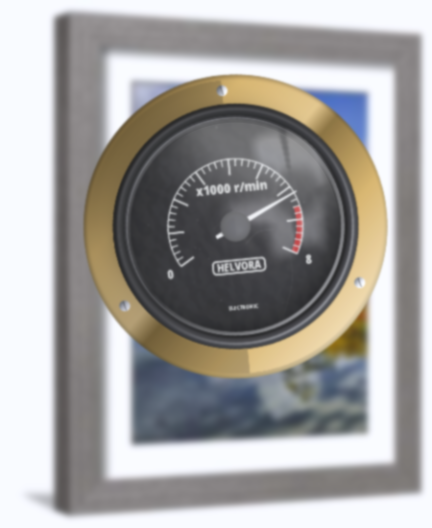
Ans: {"value": 6200, "unit": "rpm"}
